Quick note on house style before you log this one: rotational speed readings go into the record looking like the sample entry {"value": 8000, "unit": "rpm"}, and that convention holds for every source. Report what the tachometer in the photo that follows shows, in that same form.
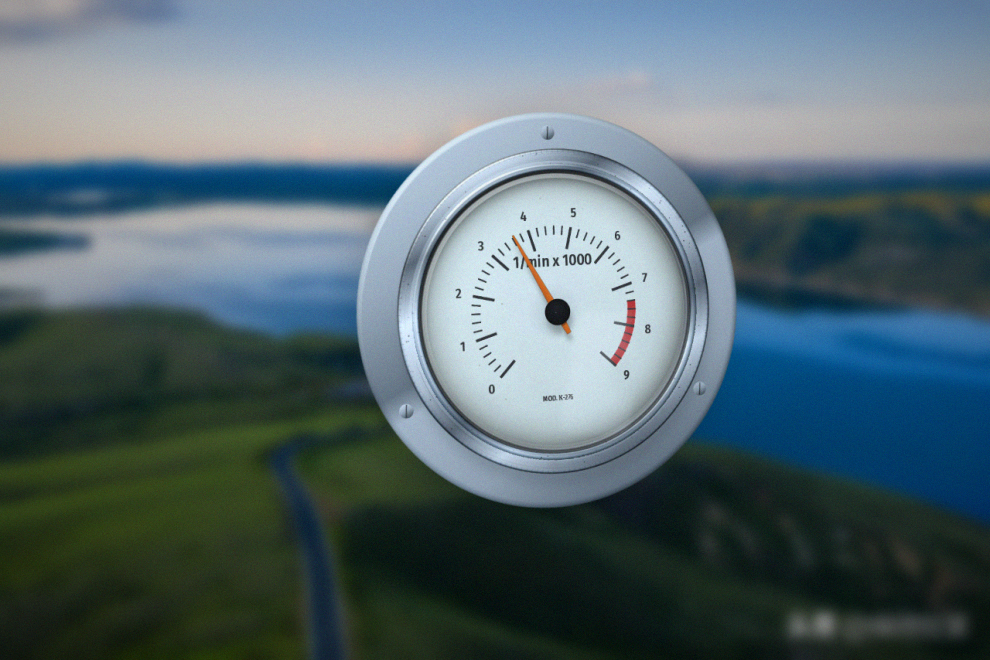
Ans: {"value": 3600, "unit": "rpm"}
